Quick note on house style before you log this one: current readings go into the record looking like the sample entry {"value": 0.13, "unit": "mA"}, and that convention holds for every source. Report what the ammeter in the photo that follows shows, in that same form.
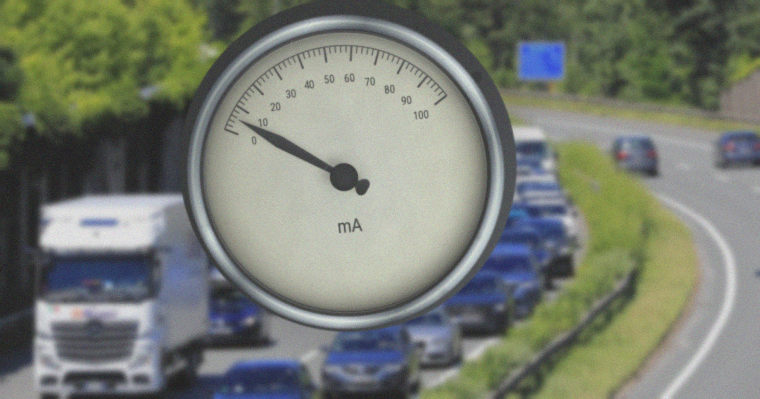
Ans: {"value": 6, "unit": "mA"}
